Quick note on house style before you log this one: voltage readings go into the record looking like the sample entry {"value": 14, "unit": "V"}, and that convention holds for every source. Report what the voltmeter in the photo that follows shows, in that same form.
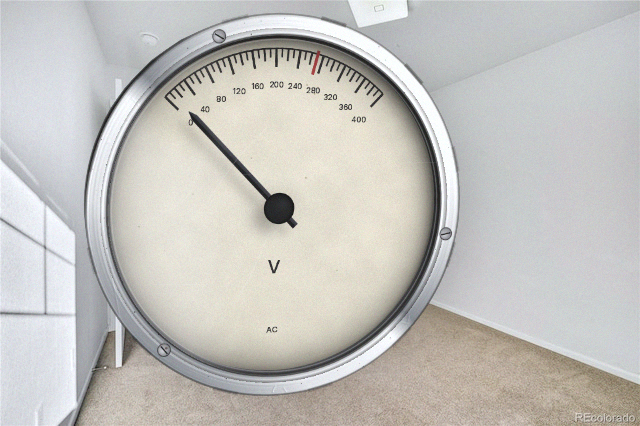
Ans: {"value": 10, "unit": "V"}
